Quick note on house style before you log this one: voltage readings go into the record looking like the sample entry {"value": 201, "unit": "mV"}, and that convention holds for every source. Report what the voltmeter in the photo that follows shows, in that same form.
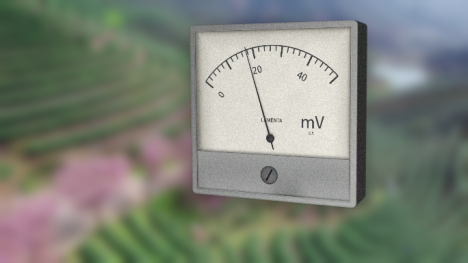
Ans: {"value": 18, "unit": "mV"}
